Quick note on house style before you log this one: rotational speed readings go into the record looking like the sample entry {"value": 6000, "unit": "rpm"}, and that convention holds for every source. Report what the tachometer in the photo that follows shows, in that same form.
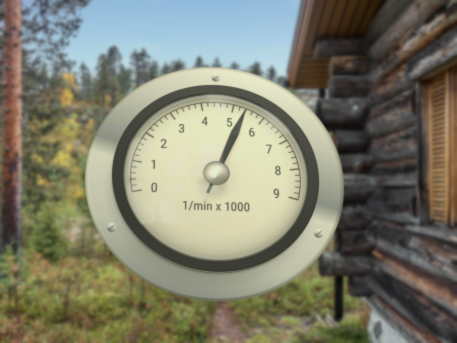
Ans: {"value": 5400, "unit": "rpm"}
